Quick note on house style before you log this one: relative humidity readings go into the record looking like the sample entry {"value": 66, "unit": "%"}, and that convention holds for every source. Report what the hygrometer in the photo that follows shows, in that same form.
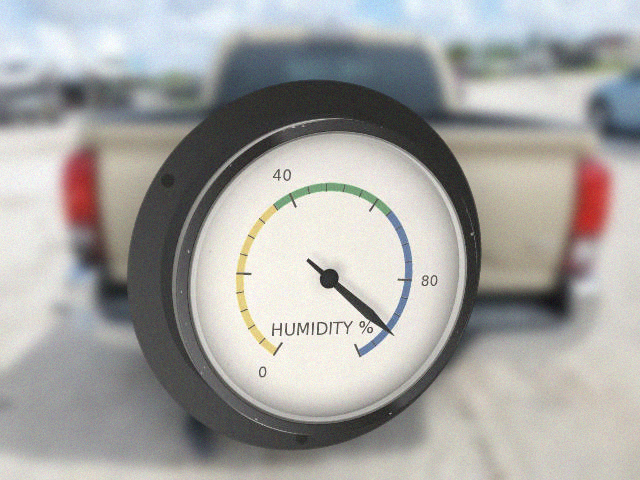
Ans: {"value": 92, "unit": "%"}
